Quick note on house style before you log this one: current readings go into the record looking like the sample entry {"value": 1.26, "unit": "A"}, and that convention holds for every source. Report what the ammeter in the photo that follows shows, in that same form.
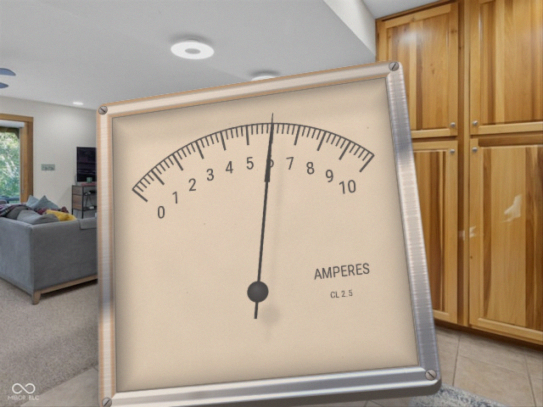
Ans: {"value": 6, "unit": "A"}
